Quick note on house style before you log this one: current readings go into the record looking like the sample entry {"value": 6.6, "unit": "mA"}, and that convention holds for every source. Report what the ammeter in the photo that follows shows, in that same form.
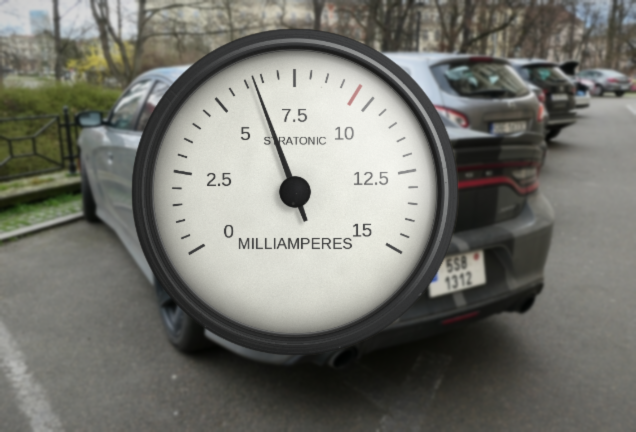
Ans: {"value": 6.25, "unit": "mA"}
